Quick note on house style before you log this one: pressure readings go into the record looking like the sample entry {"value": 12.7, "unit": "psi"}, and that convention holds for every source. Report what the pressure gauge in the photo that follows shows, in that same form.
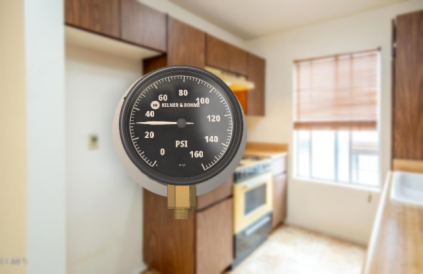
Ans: {"value": 30, "unit": "psi"}
